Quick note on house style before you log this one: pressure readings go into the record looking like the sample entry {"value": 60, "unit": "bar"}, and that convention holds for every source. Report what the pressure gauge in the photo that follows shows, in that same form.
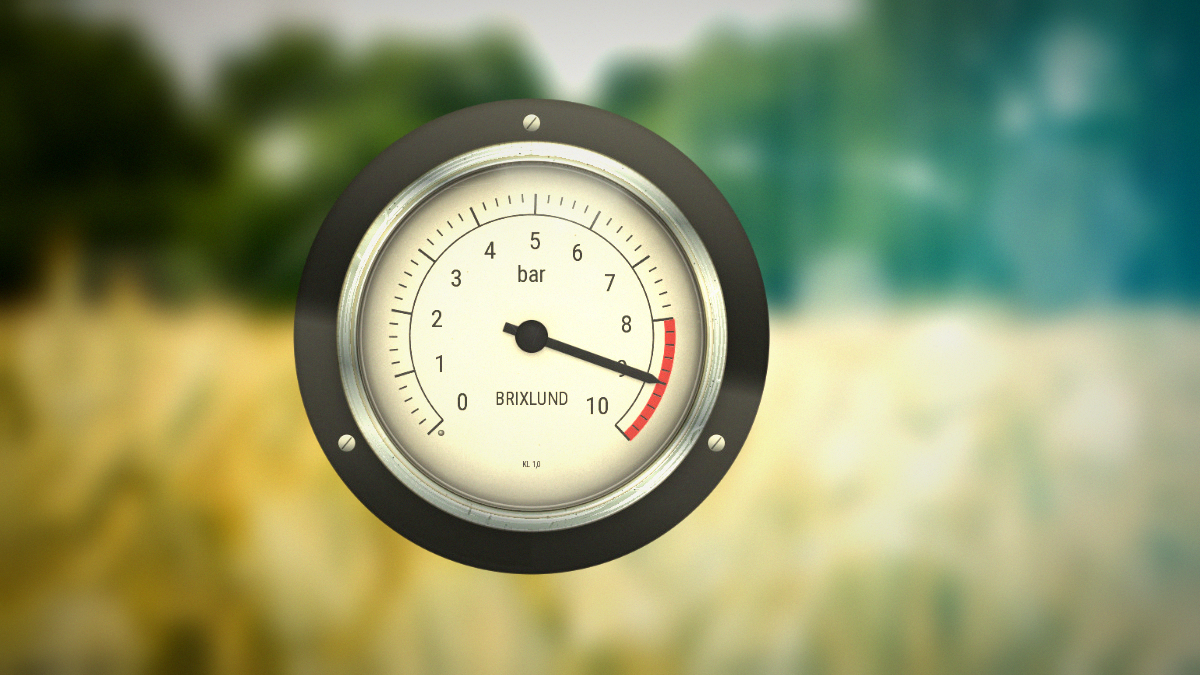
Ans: {"value": 9, "unit": "bar"}
